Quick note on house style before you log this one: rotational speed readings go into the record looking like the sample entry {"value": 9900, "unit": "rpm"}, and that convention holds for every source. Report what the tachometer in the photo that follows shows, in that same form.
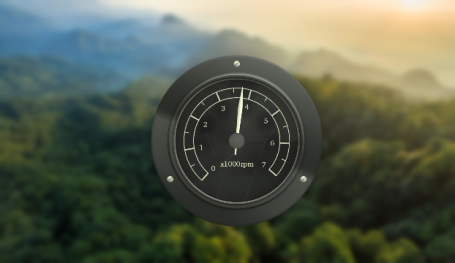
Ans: {"value": 3750, "unit": "rpm"}
